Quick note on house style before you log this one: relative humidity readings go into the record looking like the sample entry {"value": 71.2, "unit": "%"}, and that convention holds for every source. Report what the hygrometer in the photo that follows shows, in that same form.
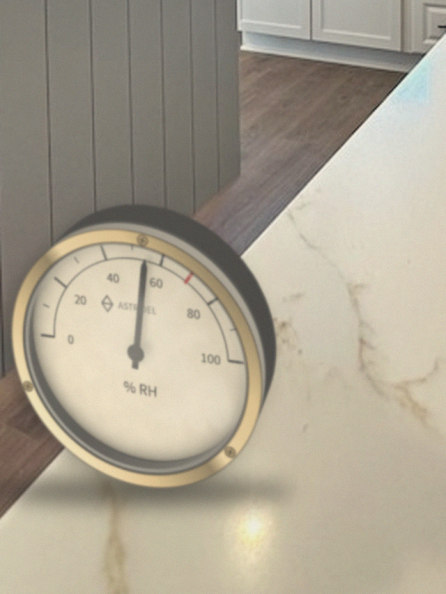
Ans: {"value": 55, "unit": "%"}
